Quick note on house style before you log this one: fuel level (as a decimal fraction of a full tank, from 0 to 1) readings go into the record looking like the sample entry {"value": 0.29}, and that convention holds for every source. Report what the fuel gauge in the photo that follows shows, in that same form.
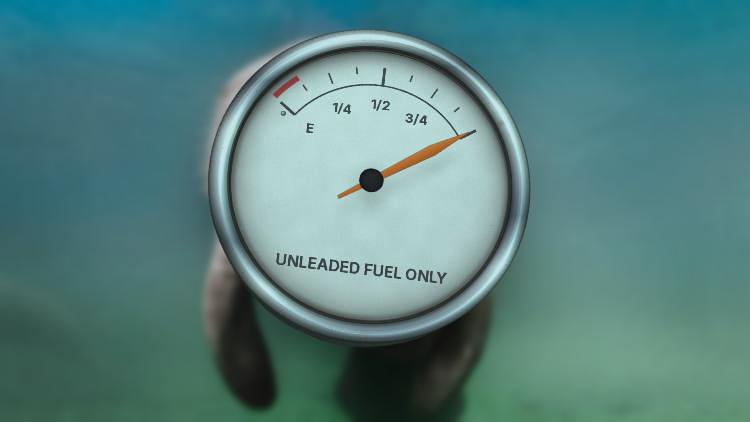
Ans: {"value": 1}
